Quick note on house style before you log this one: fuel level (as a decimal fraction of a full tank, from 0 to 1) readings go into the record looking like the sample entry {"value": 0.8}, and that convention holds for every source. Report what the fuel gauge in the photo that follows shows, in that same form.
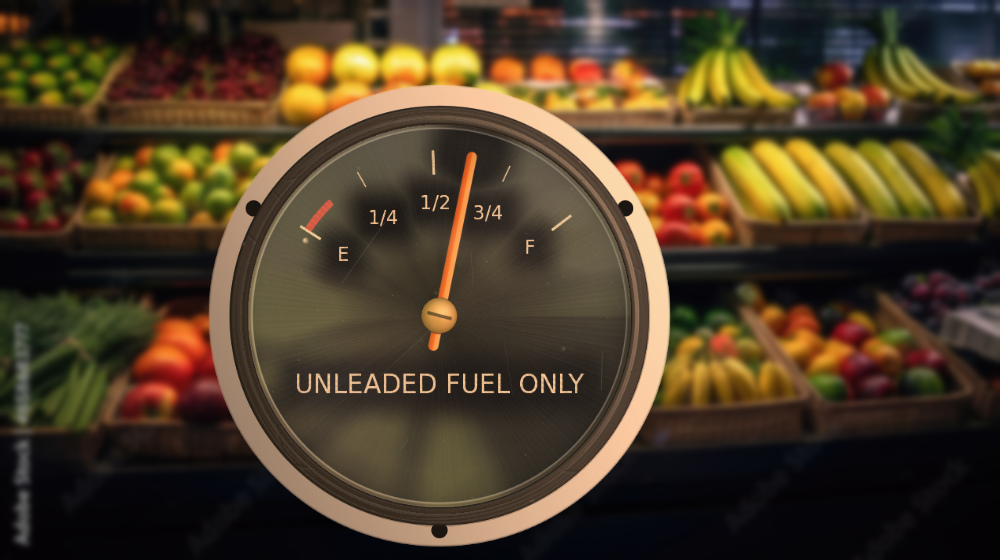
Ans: {"value": 0.625}
